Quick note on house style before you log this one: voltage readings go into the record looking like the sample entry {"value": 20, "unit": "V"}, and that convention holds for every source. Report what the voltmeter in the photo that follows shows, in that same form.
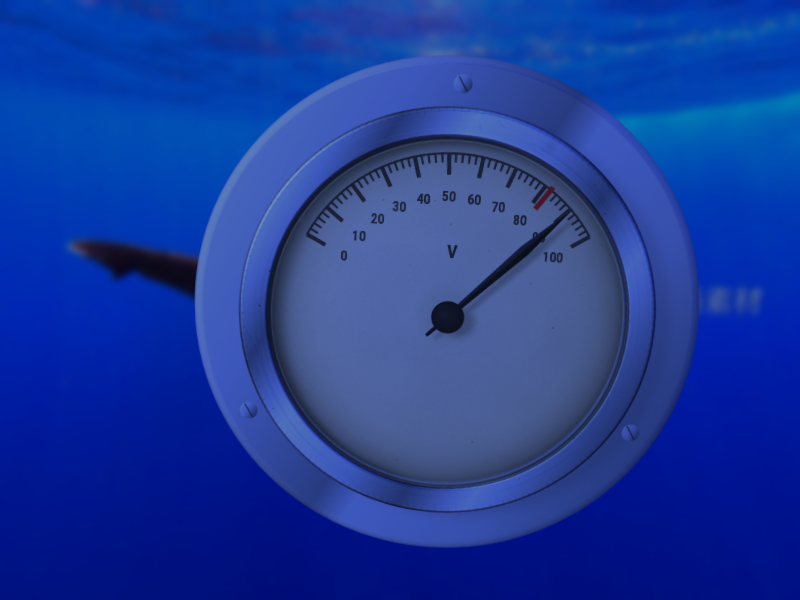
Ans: {"value": 90, "unit": "V"}
